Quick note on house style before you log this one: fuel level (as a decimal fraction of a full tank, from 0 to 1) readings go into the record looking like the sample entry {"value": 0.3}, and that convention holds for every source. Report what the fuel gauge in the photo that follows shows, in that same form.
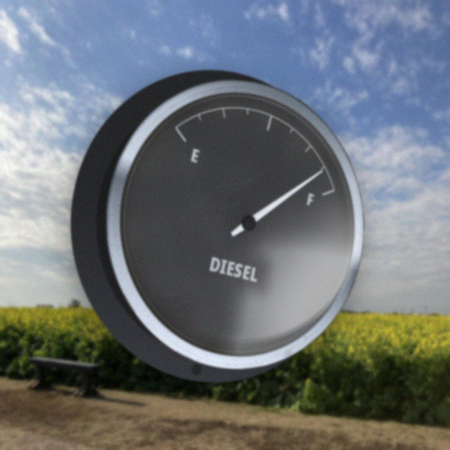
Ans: {"value": 0.875}
